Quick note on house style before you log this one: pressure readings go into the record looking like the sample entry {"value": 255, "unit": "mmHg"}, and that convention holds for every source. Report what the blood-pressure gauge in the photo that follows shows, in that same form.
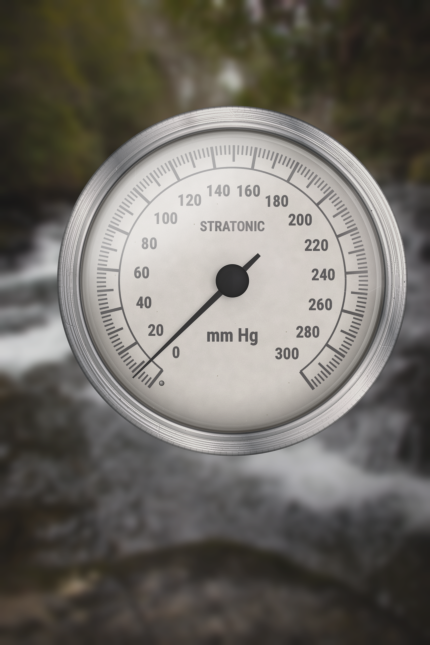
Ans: {"value": 8, "unit": "mmHg"}
